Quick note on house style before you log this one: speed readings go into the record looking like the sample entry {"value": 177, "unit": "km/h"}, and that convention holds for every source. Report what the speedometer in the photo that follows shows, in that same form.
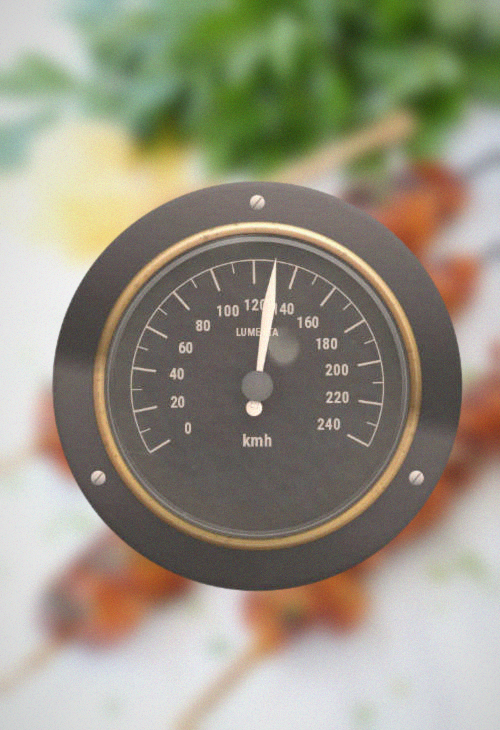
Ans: {"value": 130, "unit": "km/h"}
